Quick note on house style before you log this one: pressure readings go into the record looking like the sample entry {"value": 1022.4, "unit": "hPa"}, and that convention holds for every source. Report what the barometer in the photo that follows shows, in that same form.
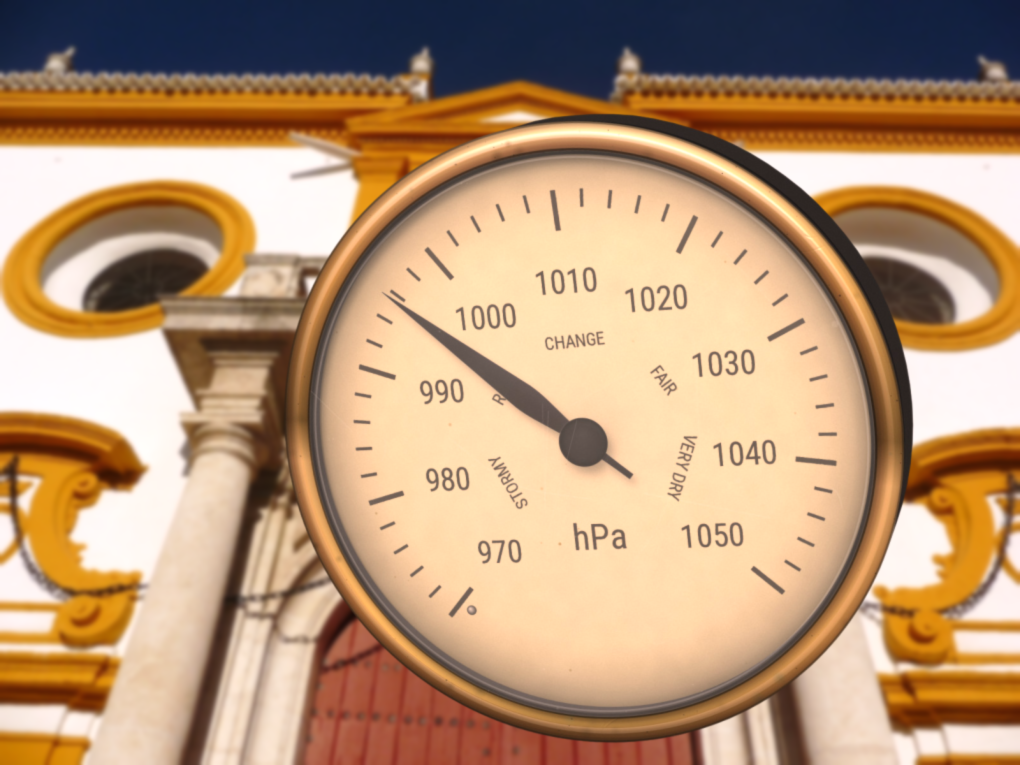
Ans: {"value": 996, "unit": "hPa"}
